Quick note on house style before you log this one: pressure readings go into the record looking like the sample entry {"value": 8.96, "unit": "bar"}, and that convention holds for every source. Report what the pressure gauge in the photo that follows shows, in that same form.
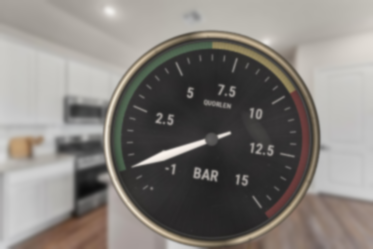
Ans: {"value": 0, "unit": "bar"}
